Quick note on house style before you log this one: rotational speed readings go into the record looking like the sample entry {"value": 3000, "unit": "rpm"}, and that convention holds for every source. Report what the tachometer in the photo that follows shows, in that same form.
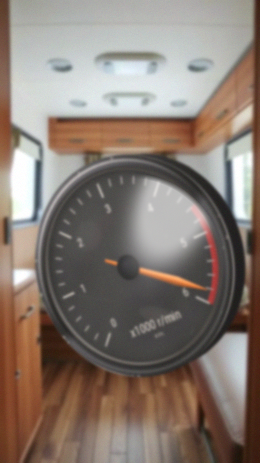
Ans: {"value": 5800, "unit": "rpm"}
